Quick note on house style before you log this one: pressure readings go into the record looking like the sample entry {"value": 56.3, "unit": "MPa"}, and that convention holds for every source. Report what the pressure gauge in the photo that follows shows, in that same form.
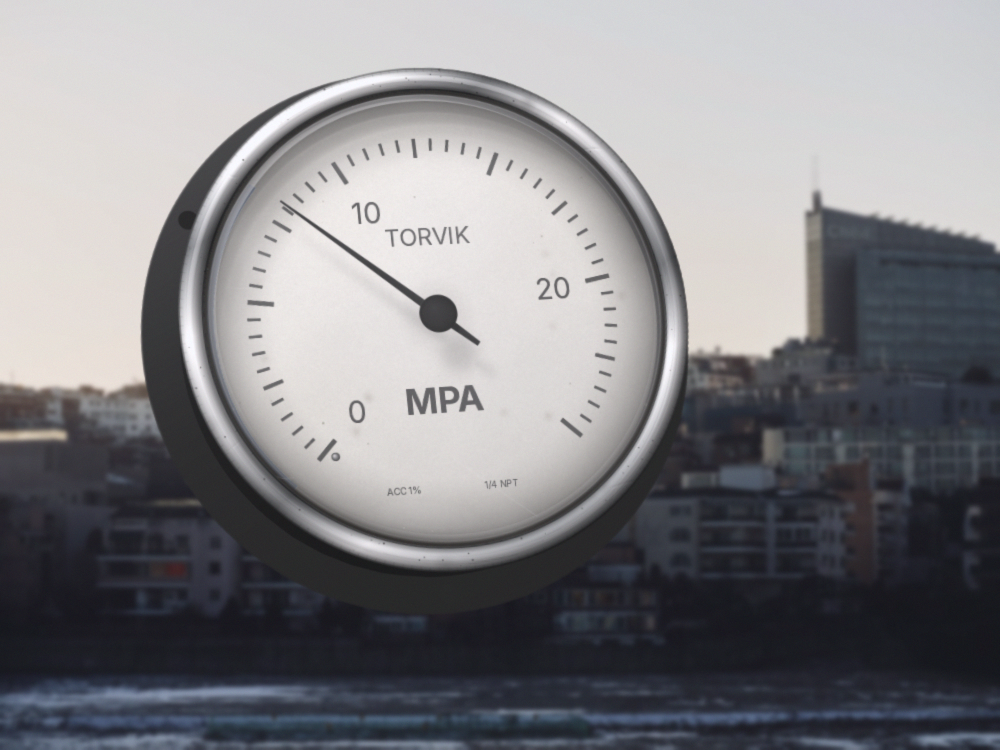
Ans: {"value": 8, "unit": "MPa"}
